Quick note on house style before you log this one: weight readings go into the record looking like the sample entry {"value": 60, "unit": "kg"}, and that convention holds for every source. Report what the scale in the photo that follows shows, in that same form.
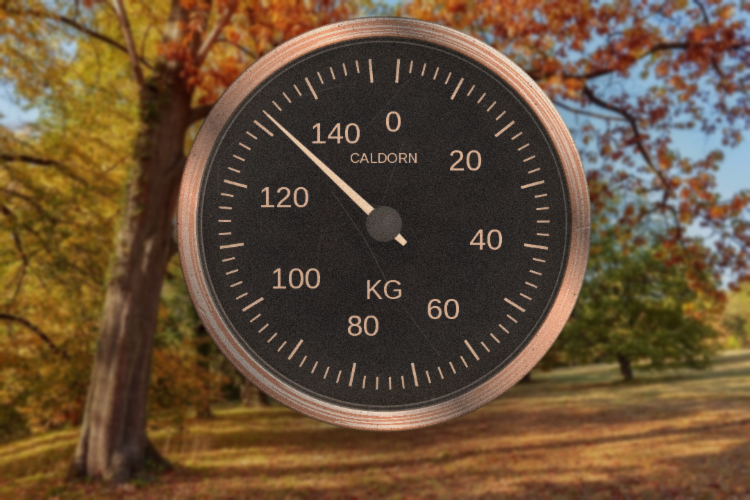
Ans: {"value": 132, "unit": "kg"}
